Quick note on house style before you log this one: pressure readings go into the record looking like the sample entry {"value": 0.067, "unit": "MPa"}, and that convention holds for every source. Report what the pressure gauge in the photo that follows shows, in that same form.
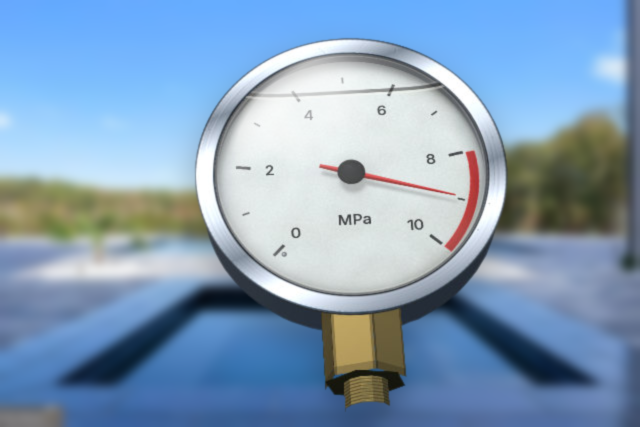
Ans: {"value": 9, "unit": "MPa"}
